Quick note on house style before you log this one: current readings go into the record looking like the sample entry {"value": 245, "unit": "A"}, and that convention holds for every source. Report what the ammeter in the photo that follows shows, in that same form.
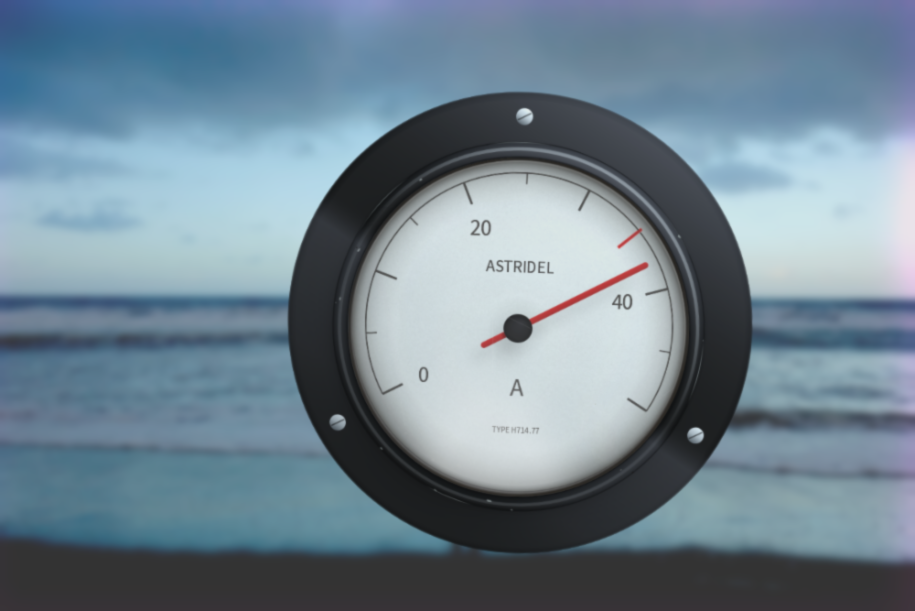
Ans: {"value": 37.5, "unit": "A"}
